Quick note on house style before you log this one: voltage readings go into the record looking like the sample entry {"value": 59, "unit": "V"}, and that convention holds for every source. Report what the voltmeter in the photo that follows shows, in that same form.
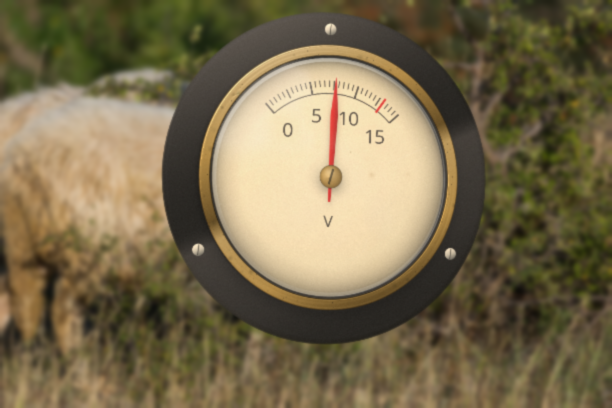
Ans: {"value": 7.5, "unit": "V"}
